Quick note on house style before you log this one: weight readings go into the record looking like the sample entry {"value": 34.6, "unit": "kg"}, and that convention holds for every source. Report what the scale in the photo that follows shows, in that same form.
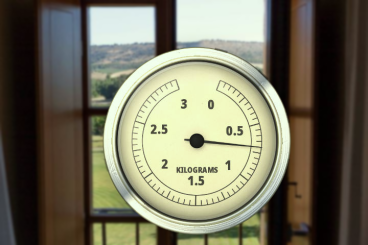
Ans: {"value": 0.7, "unit": "kg"}
